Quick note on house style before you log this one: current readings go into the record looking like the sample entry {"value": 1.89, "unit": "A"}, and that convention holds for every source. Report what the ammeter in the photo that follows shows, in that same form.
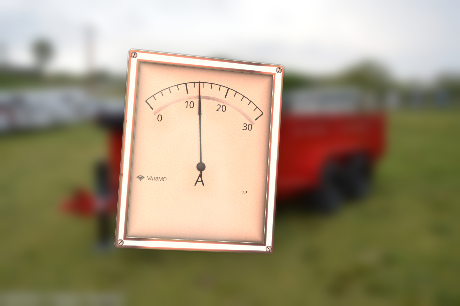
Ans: {"value": 13, "unit": "A"}
